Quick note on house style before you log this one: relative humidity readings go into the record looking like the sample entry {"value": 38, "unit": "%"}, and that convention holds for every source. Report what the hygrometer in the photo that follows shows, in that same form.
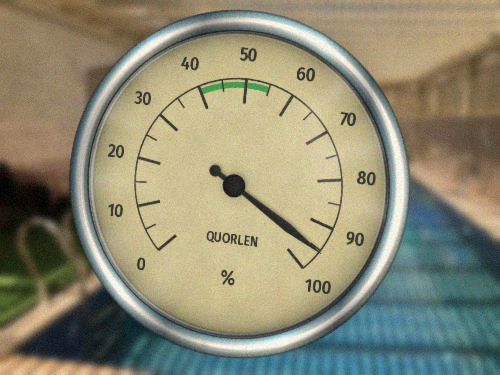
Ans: {"value": 95, "unit": "%"}
